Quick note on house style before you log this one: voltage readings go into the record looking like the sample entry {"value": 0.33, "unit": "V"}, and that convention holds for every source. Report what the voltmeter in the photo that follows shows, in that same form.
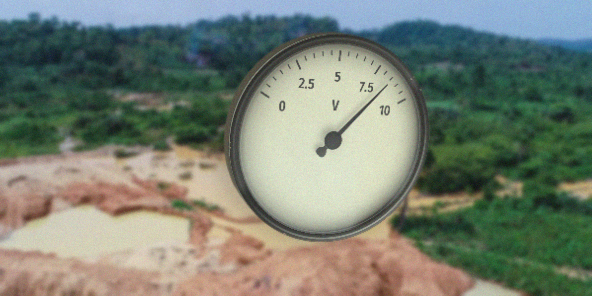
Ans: {"value": 8.5, "unit": "V"}
